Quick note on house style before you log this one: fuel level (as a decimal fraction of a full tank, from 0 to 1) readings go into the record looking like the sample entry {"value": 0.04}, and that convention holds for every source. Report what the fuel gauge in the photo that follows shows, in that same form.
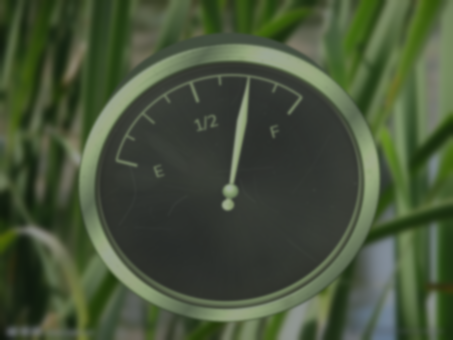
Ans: {"value": 0.75}
